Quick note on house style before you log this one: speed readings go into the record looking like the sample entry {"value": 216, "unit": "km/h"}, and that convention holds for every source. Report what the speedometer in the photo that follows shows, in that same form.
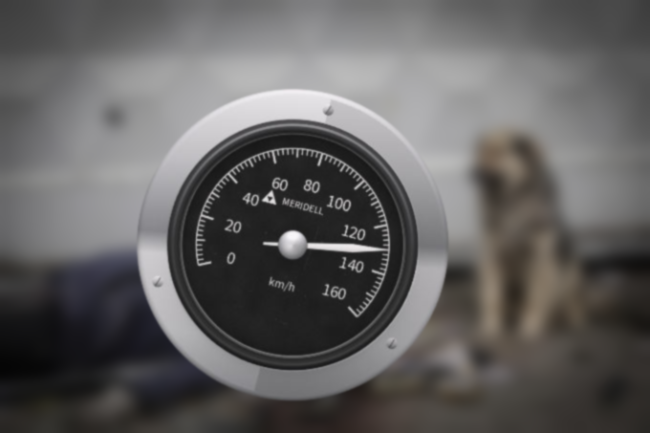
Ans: {"value": 130, "unit": "km/h"}
